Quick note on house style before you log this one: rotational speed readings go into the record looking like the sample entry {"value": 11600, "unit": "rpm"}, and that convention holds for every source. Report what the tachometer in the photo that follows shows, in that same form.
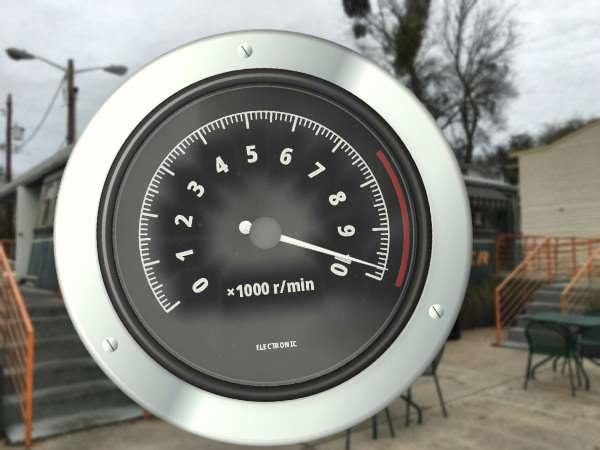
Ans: {"value": 9800, "unit": "rpm"}
